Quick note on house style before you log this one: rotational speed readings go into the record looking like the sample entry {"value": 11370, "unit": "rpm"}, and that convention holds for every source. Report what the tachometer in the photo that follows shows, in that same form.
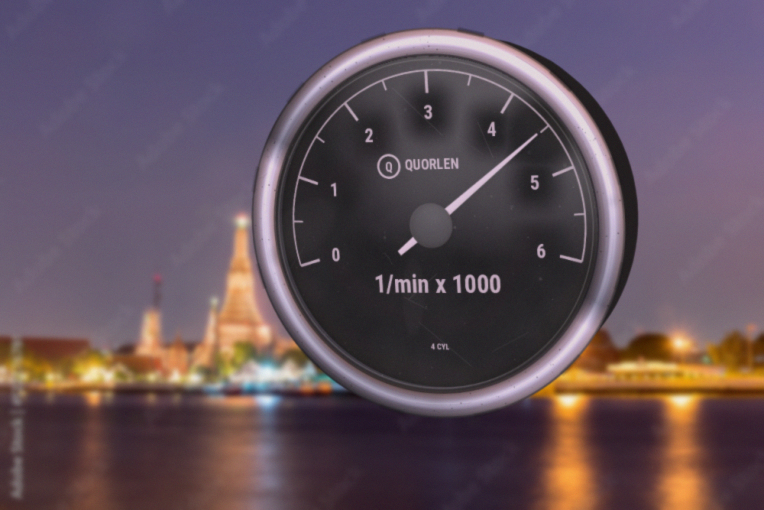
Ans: {"value": 4500, "unit": "rpm"}
